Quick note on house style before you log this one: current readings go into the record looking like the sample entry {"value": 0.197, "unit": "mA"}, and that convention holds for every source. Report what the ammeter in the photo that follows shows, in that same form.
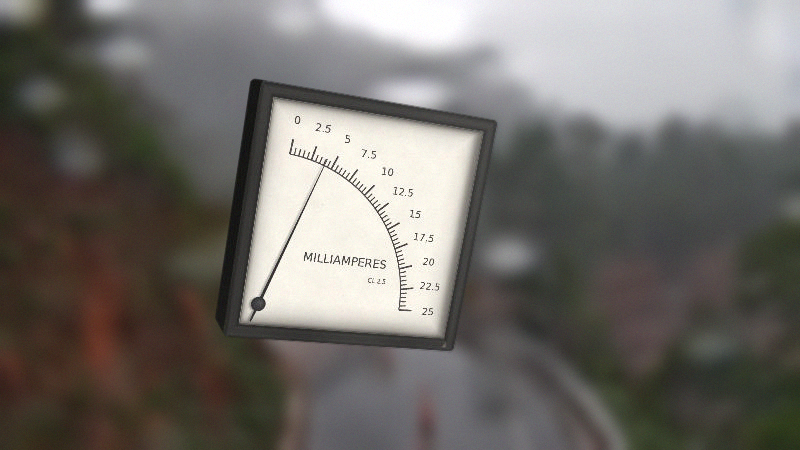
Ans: {"value": 4, "unit": "mA"}
